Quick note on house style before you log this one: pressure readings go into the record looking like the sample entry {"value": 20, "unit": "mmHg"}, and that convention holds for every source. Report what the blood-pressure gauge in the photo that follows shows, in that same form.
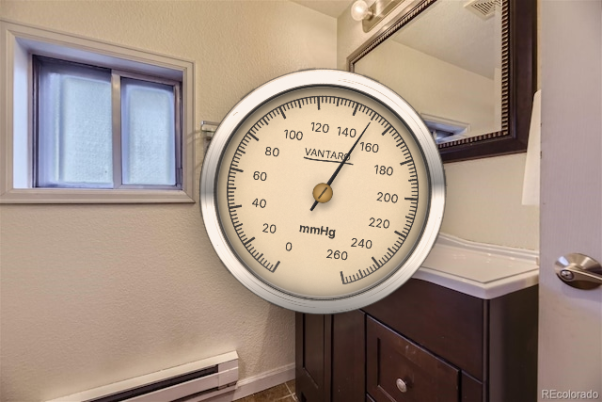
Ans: {"value": 150, "unit": "mmHg"}
